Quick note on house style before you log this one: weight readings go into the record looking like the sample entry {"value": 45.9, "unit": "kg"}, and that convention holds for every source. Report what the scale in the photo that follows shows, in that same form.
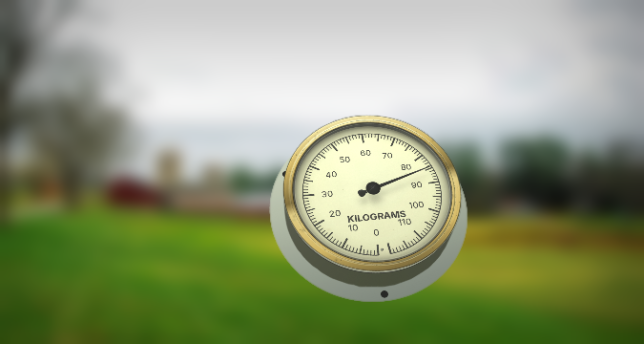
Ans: {"value": 85, "unit": "kg"}
